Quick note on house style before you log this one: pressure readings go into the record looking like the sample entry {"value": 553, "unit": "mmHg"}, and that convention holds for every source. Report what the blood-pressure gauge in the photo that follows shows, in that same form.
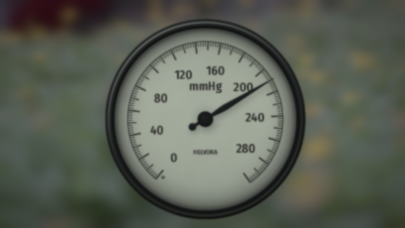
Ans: {"value": 210, "unit": "mmHg"}
